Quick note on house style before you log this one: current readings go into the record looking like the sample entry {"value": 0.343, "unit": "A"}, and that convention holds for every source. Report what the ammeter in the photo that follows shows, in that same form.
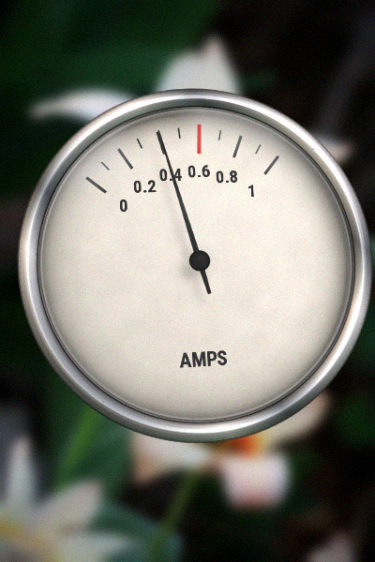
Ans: {"value": 0.4, "unit": "A"}
